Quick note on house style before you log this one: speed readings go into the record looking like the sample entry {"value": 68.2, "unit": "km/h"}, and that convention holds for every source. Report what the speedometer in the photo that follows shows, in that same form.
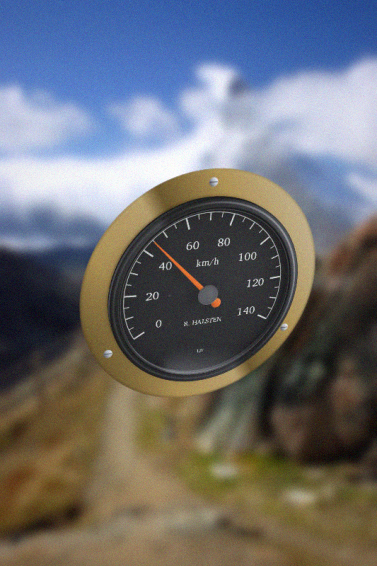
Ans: {"value": 45, "unit": "km/h"}
